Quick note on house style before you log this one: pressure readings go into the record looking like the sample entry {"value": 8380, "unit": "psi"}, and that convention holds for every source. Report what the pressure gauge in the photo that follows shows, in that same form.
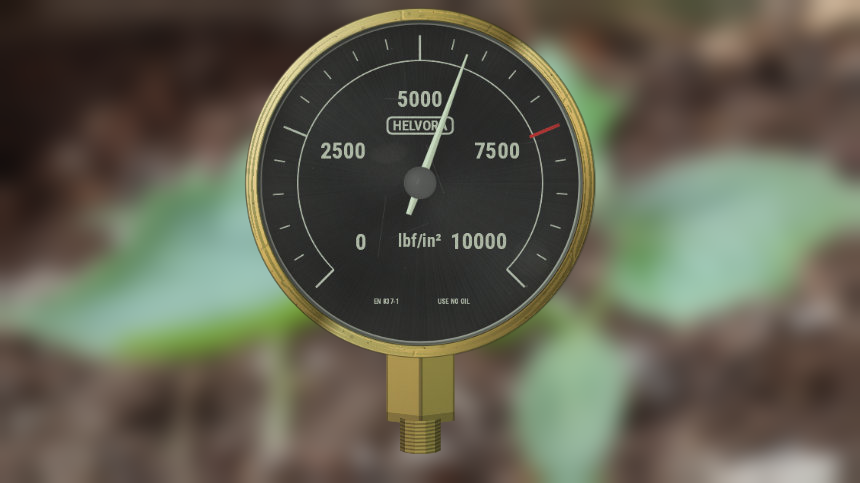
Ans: {"value": 5750, "unit": "psi"}
